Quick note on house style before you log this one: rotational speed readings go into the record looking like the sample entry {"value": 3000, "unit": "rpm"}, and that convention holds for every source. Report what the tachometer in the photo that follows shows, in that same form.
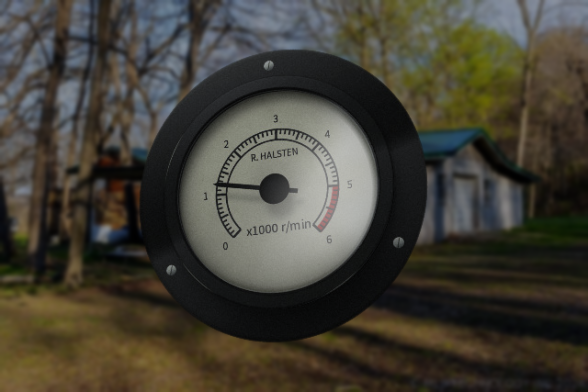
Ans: {"value": 1200, "unit": "rpm"}
